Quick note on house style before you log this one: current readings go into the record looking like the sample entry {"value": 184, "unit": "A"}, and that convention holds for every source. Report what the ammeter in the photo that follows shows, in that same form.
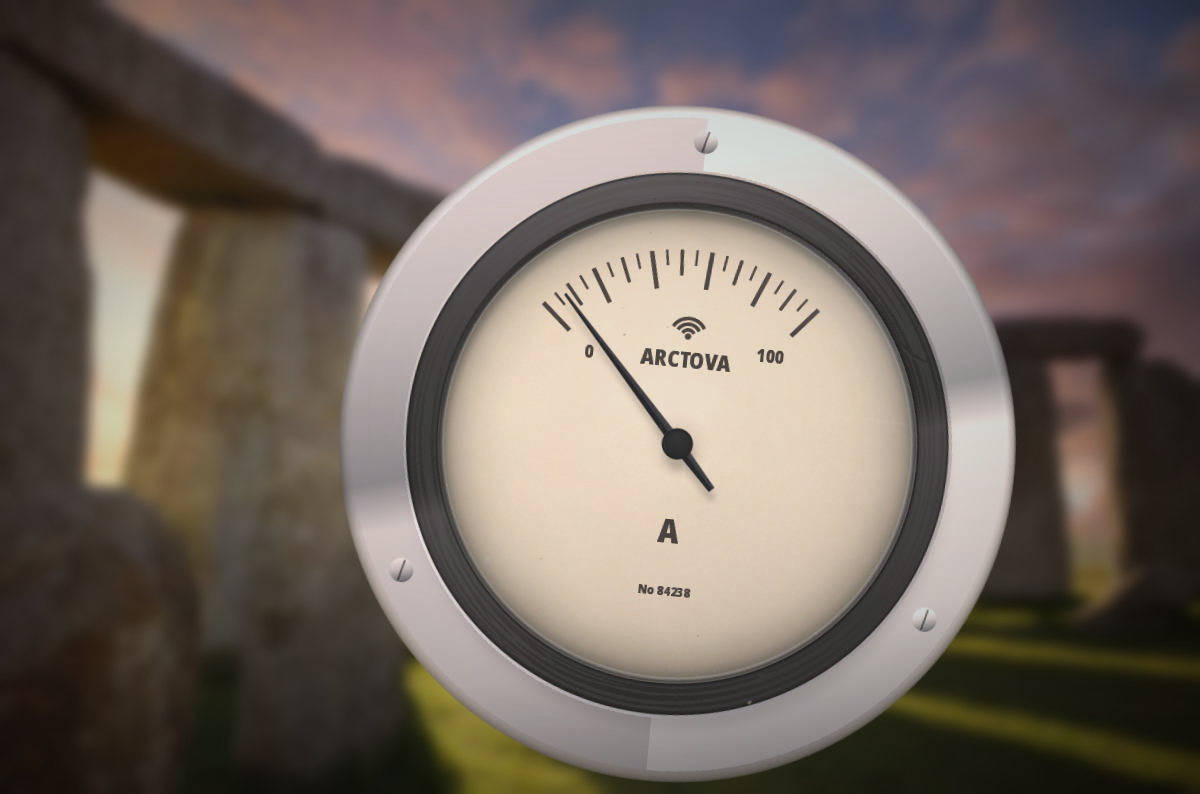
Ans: {"value": 7.5, "unit": "A"}
